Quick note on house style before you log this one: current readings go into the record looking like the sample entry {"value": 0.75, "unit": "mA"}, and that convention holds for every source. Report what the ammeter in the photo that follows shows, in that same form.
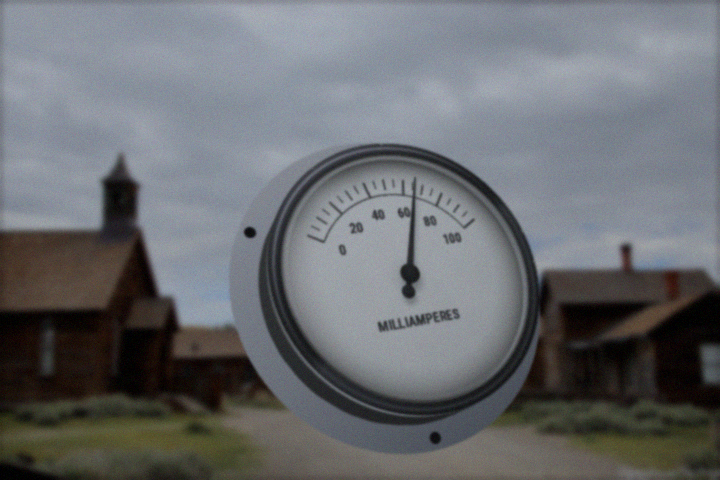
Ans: {"value": 65, "unit": "mA"}
